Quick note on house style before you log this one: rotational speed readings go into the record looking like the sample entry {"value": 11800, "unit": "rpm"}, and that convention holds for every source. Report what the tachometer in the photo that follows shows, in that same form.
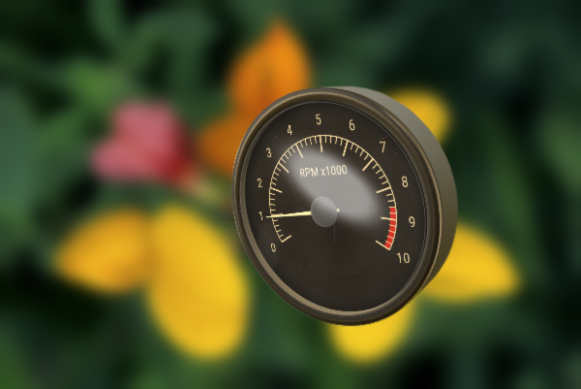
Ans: {"value": 1000, "unit": "rpm"}
